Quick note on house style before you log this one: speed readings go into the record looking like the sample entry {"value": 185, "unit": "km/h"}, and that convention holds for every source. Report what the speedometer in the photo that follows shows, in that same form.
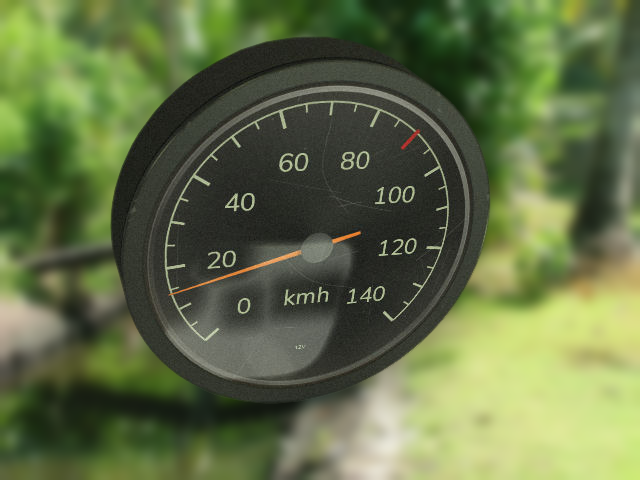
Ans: {"value": 15, "unit": "km/h"}
